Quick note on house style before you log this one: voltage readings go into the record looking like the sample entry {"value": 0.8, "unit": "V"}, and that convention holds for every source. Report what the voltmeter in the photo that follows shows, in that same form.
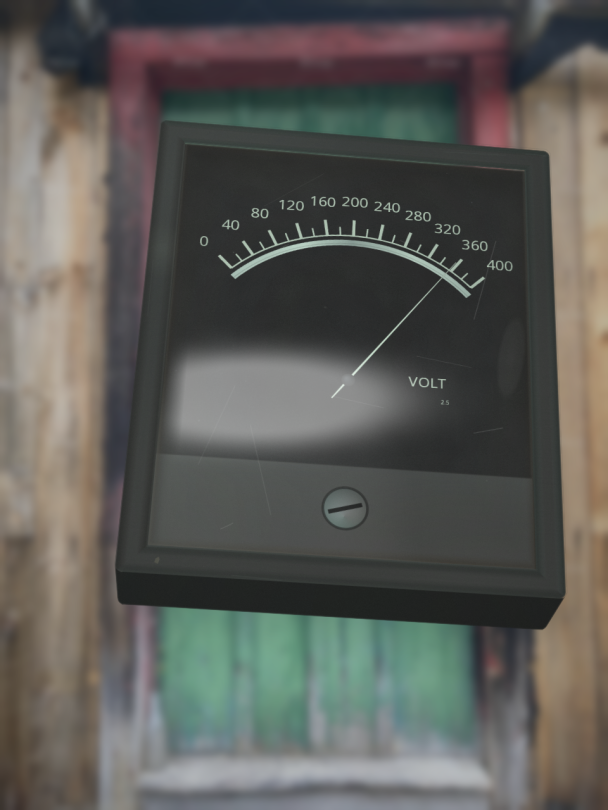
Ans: {"value": 360, "unit": "V"}
